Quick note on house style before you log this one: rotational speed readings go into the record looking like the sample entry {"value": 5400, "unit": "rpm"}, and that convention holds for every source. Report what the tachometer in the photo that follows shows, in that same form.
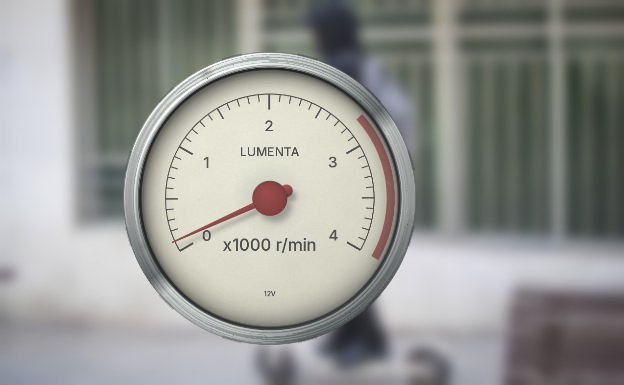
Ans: {"value": 100, "unit": "rpm"}
